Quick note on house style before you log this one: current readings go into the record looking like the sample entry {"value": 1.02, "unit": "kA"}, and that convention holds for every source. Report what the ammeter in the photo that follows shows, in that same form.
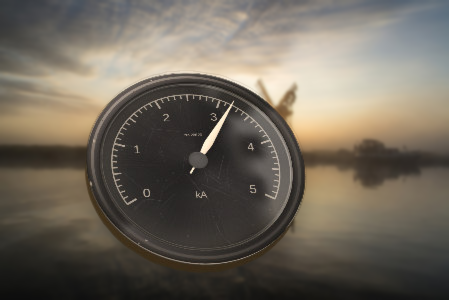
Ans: {"value": 3.2, "unit": "kA"}
